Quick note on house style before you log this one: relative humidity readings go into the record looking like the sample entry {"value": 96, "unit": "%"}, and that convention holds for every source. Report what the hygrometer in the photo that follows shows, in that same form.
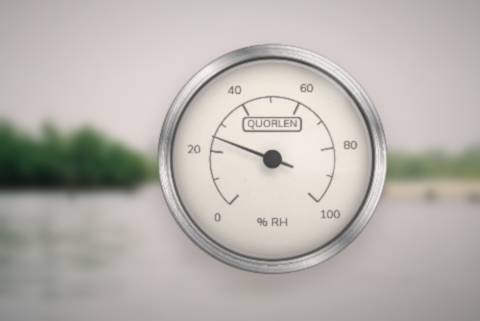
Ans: {"value": 25, "unit": "%"}
